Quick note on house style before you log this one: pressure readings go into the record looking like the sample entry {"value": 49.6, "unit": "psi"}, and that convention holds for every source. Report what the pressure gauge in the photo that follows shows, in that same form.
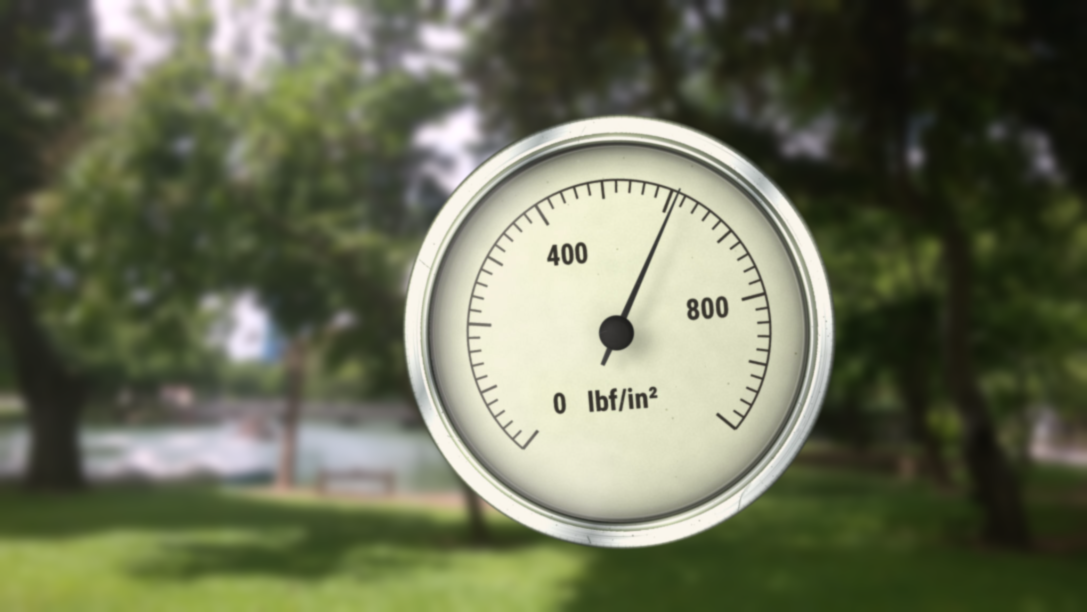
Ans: {"value": 610, "unit": "psi"}
